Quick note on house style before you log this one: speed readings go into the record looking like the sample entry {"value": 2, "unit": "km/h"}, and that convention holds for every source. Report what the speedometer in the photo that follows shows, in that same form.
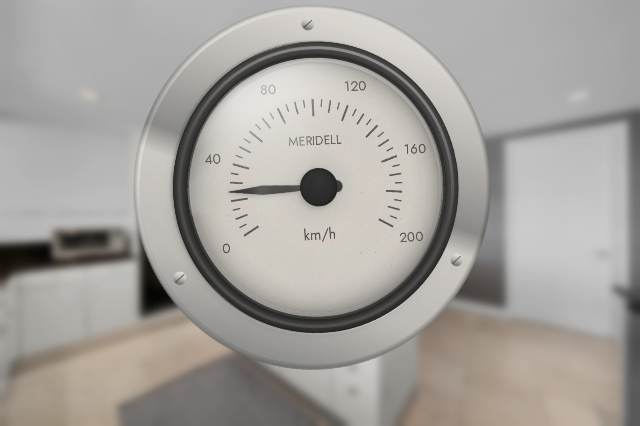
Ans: {"value": 25, "unit": "km/h"}
